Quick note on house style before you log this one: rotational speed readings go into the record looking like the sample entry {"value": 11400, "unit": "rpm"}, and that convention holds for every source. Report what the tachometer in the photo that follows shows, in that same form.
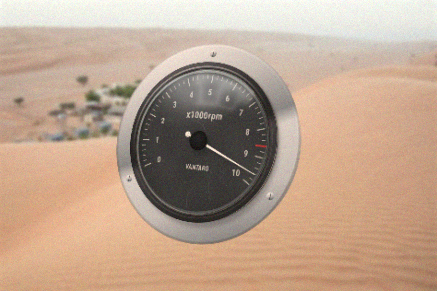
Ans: {"value": 9600, "unit": "rpm"}
